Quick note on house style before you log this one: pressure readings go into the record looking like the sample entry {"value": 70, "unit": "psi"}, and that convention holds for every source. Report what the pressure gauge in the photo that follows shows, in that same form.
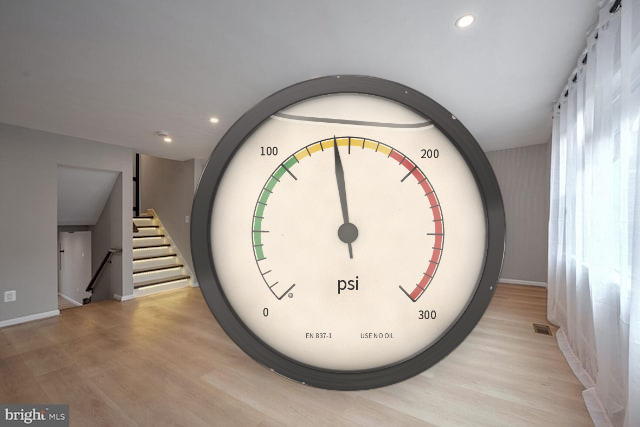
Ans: {"value": 140, "unit": "psi"}
